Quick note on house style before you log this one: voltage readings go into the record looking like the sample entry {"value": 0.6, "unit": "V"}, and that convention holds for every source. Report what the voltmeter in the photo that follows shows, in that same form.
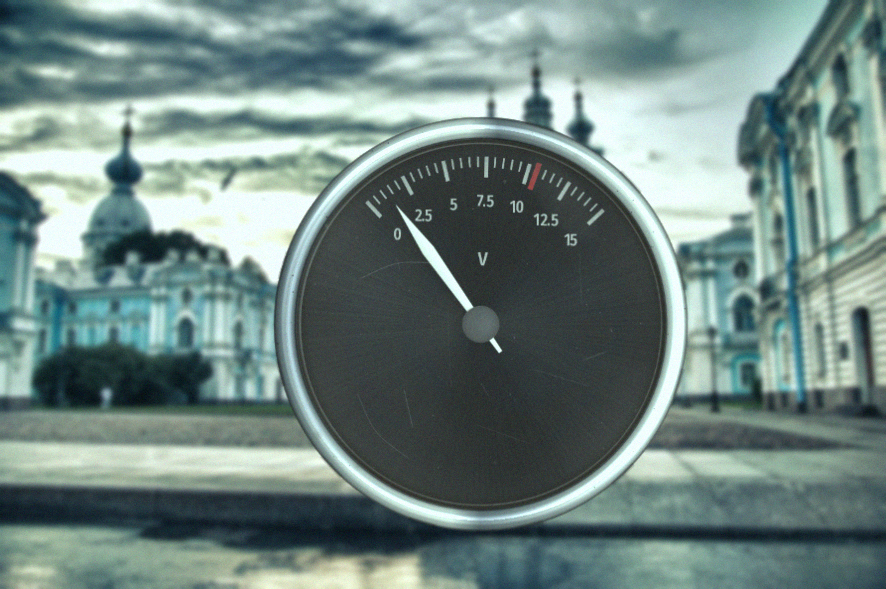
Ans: {"value": 1.25, "unit": "V"}
